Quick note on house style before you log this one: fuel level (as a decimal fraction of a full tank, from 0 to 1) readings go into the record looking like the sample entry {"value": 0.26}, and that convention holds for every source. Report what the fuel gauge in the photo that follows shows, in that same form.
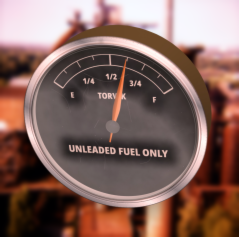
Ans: {"value": 0.625}
